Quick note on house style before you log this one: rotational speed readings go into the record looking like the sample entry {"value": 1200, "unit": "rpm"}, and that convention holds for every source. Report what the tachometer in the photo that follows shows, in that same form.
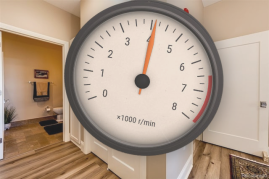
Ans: {"value": 4125, "unit": "rpm"}
